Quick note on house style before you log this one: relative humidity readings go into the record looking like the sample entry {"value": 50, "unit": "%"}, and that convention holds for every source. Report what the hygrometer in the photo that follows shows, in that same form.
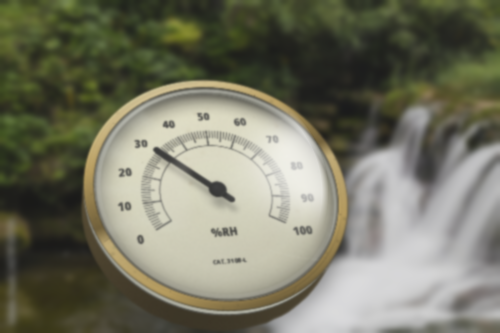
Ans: {"value": 30, "unit": "%"}
